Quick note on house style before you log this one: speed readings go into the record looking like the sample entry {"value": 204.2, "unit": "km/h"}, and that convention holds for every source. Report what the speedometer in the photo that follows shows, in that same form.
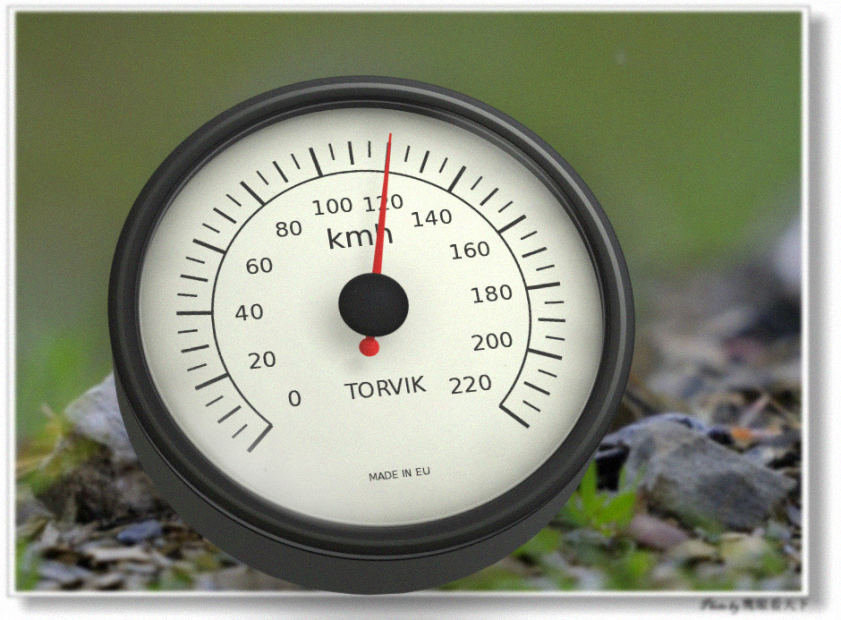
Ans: {"value": 120, "unit": "km/h"}
